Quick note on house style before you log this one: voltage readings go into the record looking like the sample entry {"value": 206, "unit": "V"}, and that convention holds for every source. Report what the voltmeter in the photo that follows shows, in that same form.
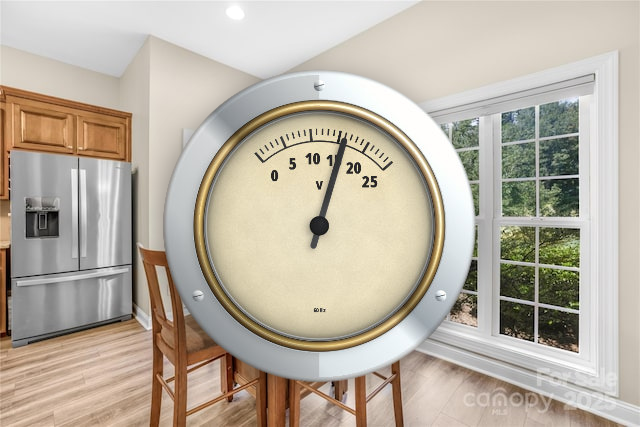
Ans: {"value": 16, "unit": "V"}
